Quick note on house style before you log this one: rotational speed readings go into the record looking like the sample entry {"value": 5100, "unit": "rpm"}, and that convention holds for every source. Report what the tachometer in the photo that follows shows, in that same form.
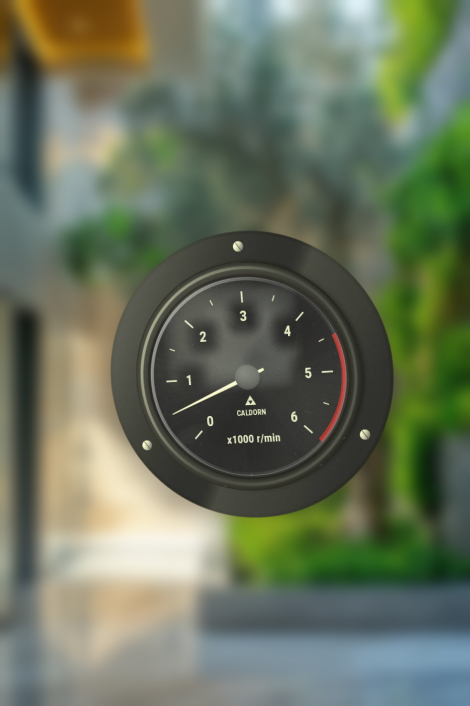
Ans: {"value": 500, "unit": "rpm"}
